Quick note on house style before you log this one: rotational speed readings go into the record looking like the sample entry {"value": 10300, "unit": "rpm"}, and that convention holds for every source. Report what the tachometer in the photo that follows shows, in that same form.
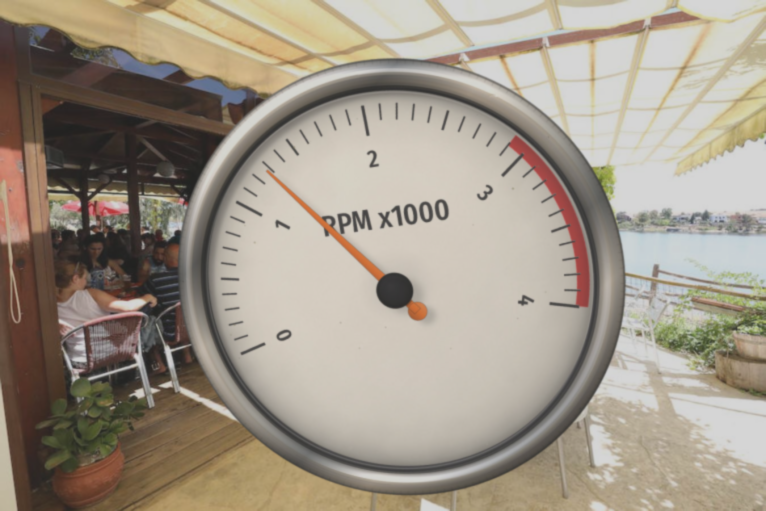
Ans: {"value": 1300, "unit": "rpm"}
